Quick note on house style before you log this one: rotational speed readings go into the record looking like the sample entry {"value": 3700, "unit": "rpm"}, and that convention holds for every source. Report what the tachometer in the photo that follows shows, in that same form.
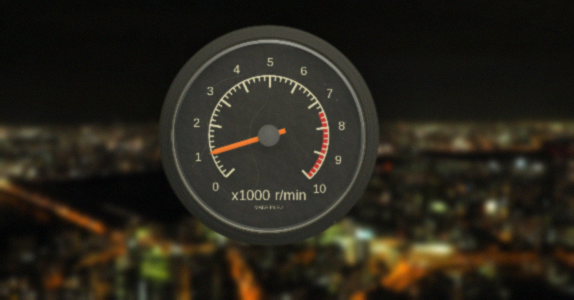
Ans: {"value": 1000, "unit": "rpm"}
